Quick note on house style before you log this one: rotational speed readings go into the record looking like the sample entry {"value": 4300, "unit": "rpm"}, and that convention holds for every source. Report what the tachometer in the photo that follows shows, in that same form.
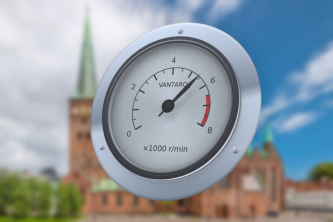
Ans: {"value": 5500, "unit": "rpm"}
